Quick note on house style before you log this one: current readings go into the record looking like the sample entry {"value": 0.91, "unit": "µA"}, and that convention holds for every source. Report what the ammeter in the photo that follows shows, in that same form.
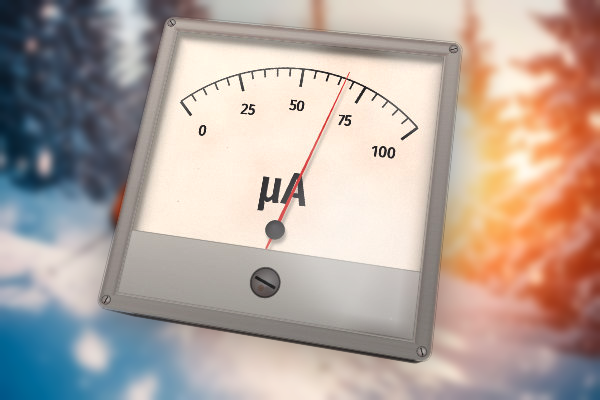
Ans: {"value": 67.5, "unit": "µA"}
